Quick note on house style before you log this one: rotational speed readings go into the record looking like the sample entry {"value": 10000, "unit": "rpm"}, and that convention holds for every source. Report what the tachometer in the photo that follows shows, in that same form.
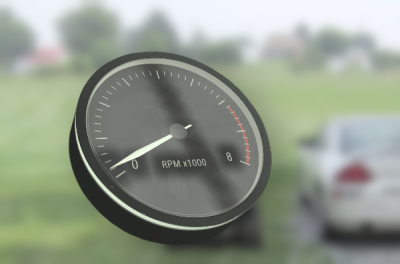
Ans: {"value": 200, "unit": "rpm"}
